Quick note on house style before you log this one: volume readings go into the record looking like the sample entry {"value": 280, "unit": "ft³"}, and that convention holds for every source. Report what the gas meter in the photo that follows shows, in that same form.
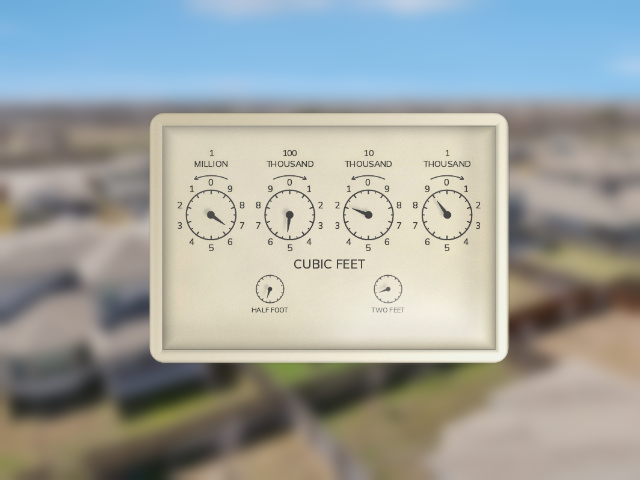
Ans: {"value": 651900, "unit": "ft³"}
